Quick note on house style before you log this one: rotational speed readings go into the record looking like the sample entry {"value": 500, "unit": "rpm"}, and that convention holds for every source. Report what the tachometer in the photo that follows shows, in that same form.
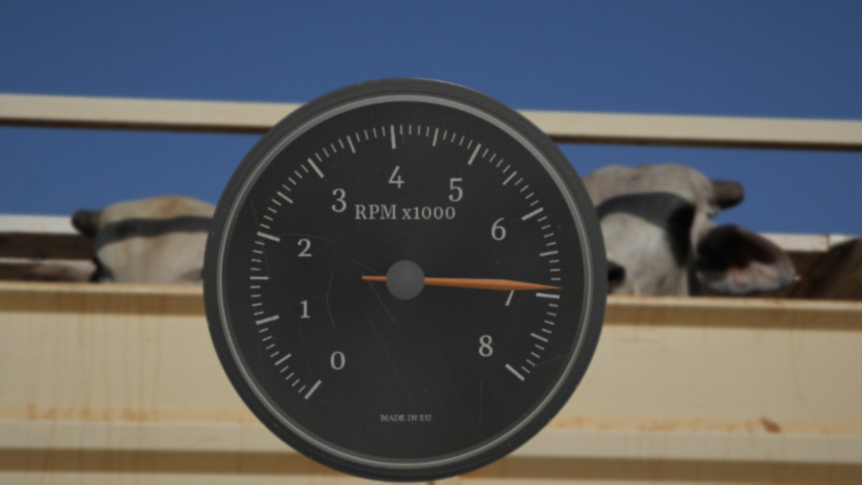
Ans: {"value": 6900, "unit": "rpm"}
